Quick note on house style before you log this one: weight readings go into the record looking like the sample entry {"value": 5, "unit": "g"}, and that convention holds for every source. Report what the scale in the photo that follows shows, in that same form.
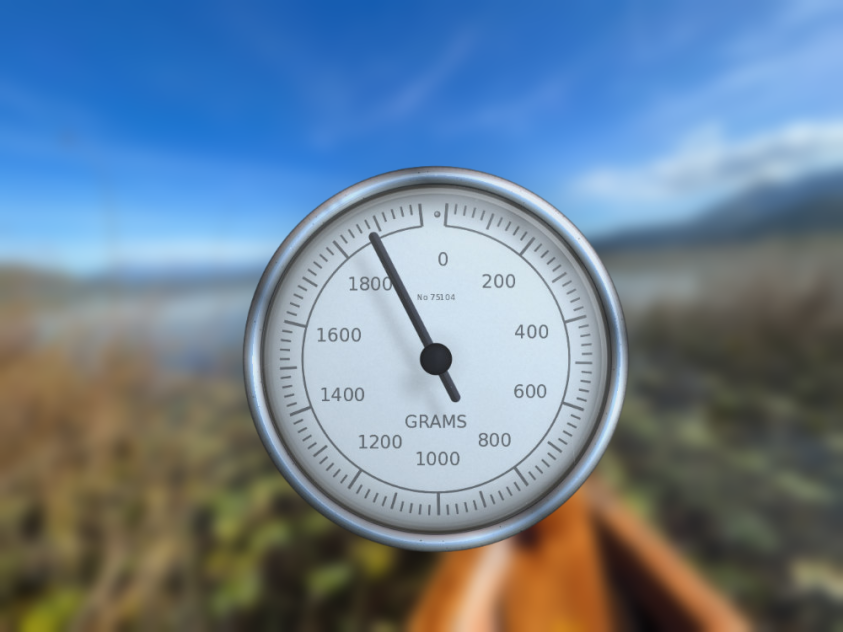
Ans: {"value": 1880, "unit": "g"}
